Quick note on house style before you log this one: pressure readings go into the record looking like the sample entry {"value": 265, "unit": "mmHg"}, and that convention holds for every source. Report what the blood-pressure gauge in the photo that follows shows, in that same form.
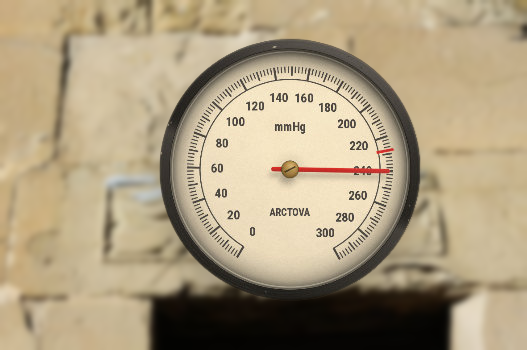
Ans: {"value": 240, "unit": "mmHg"}
